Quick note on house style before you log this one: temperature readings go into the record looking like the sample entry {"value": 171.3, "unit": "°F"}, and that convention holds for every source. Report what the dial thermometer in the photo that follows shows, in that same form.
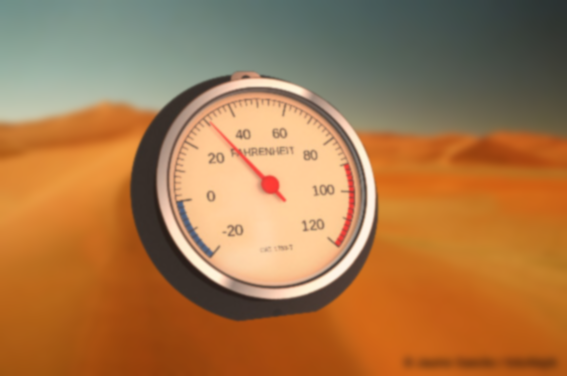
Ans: {"value": 30, "unit": "°F"}
